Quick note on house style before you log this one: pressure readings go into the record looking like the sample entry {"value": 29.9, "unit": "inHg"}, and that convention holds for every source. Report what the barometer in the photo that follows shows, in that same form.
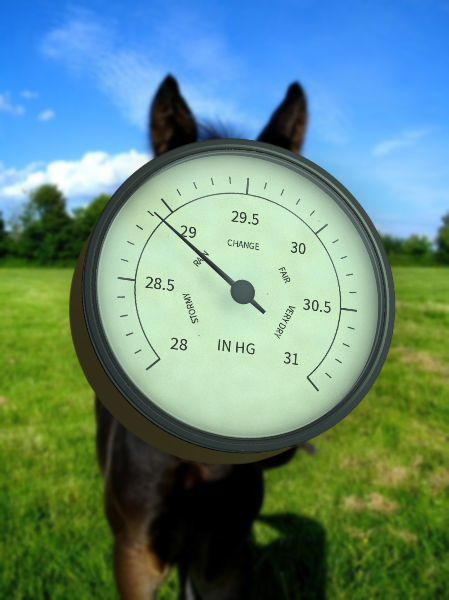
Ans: {"value": 28.9, "unit": "inHg"}
